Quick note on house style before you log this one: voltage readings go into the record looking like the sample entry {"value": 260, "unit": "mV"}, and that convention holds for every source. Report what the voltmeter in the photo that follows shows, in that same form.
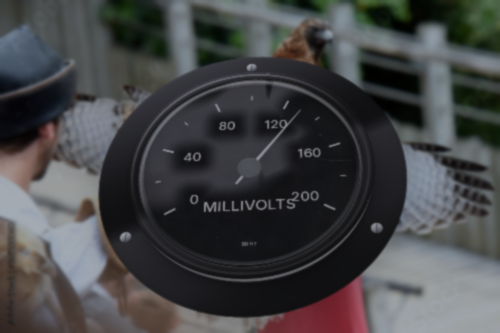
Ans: {"value": 130, "unit": "mV"}
